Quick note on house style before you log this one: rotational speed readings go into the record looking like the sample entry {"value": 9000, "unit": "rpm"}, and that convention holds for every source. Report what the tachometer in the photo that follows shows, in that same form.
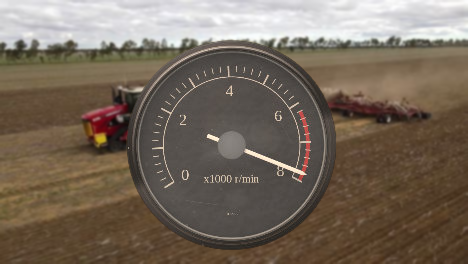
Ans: {"value": 7800, "unit": "rpm"}
